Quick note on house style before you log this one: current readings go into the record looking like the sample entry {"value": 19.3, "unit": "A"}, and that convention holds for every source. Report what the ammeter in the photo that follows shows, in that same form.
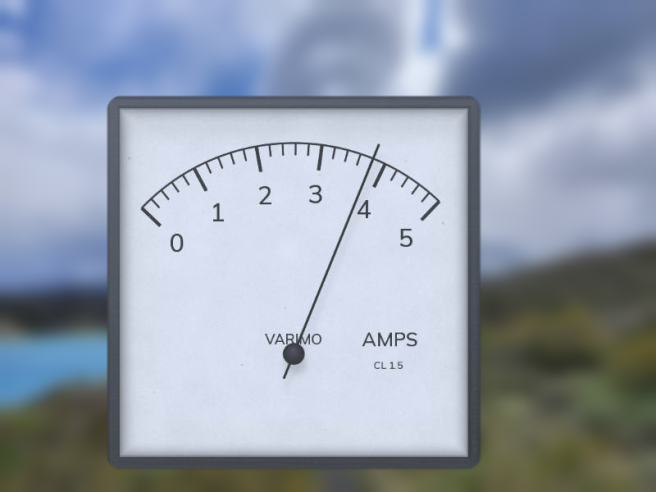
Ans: {"value": 3.8, "unit": "A"}
